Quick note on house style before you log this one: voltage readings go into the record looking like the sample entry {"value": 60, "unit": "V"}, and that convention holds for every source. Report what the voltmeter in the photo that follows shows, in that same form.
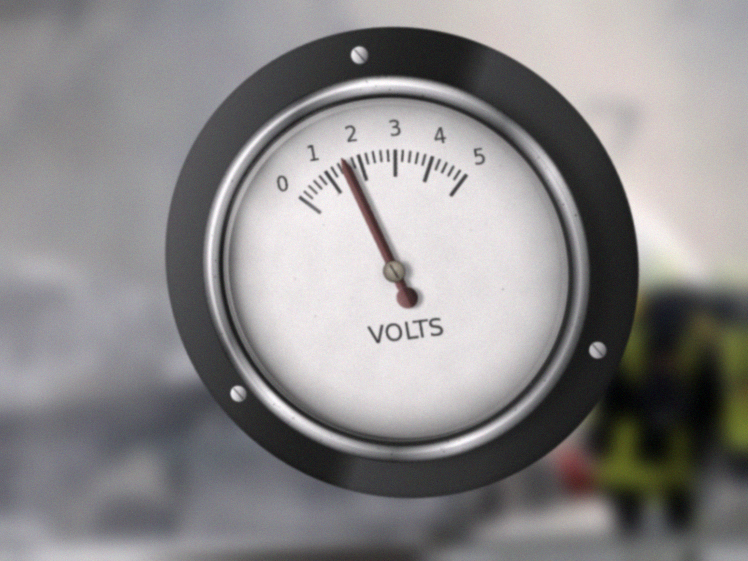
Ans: {"value": 1.6, "unit": "V"}
